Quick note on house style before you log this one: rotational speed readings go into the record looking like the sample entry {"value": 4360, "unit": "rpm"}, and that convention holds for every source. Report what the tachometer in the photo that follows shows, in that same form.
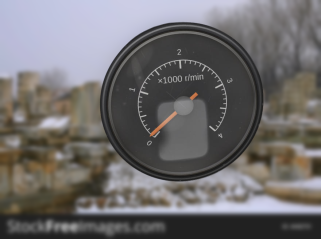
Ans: {"value": 100, "unit": "rpm"}
